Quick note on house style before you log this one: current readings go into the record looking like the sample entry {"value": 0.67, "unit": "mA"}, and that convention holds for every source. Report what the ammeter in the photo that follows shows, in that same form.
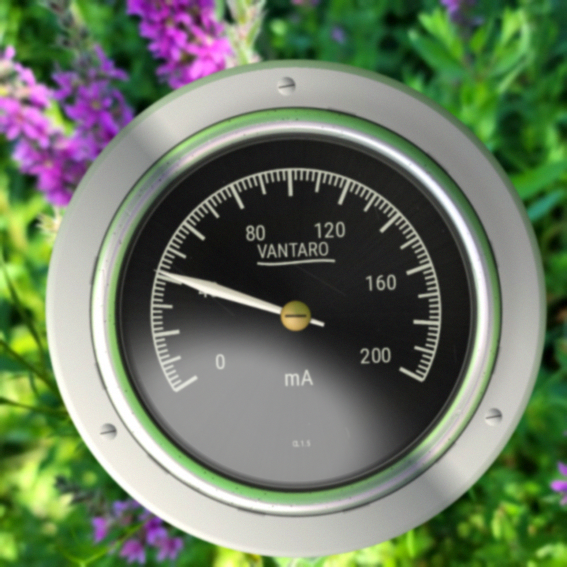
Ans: {"value": 42, "unit": "mA"}
